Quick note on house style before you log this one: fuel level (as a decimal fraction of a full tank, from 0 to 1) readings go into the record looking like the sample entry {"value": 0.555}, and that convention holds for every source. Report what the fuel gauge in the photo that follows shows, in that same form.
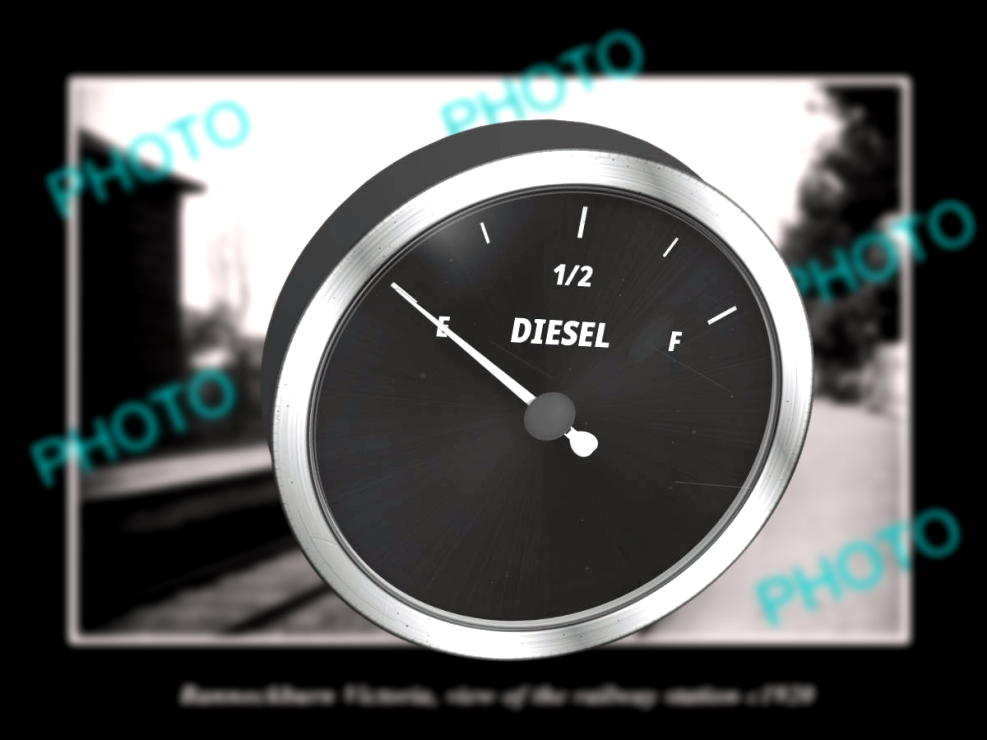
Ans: {"value": 0}
